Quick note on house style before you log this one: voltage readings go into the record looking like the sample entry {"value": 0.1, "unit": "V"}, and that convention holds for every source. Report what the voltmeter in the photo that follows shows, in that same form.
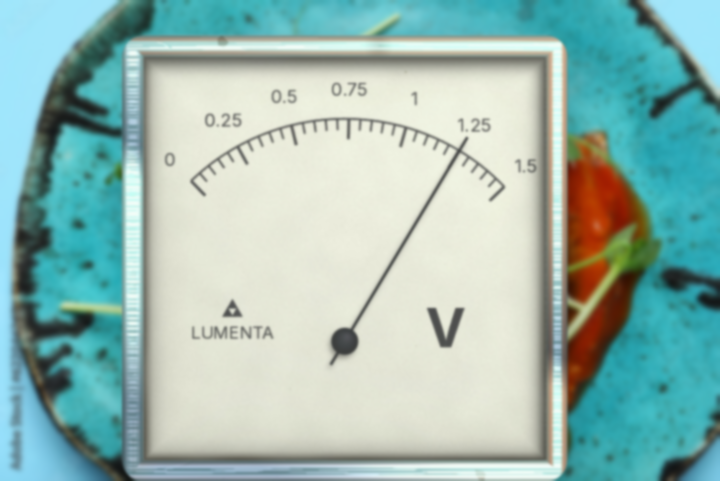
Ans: {"value": 1.25, "unit": "V"}
